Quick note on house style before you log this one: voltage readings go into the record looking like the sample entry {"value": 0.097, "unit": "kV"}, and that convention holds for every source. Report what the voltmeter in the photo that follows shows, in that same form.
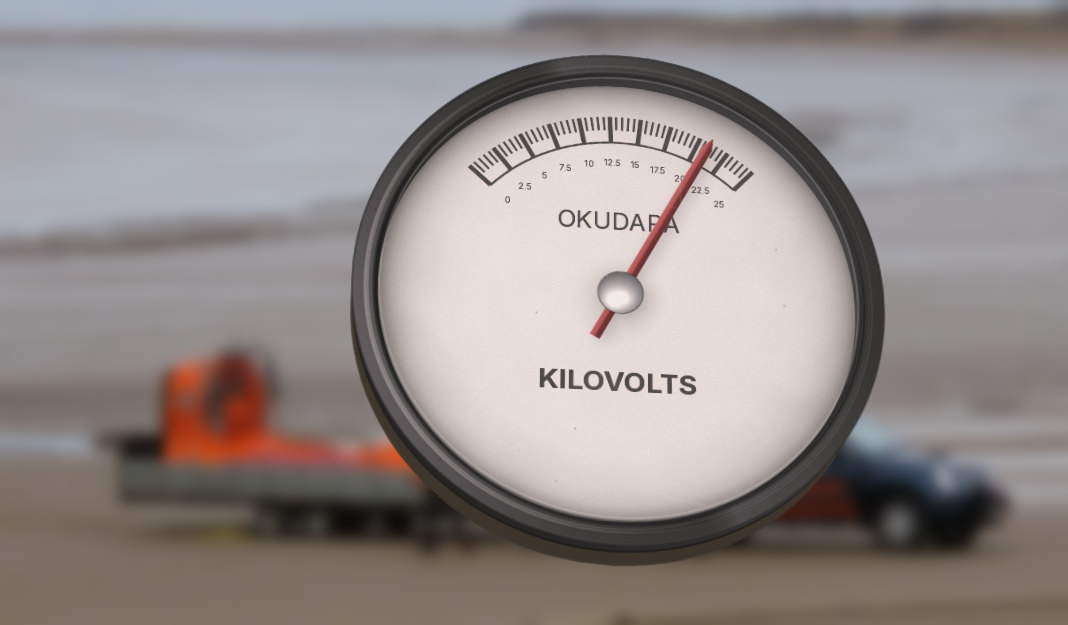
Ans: {"value": 21, "unit": "kV"}
